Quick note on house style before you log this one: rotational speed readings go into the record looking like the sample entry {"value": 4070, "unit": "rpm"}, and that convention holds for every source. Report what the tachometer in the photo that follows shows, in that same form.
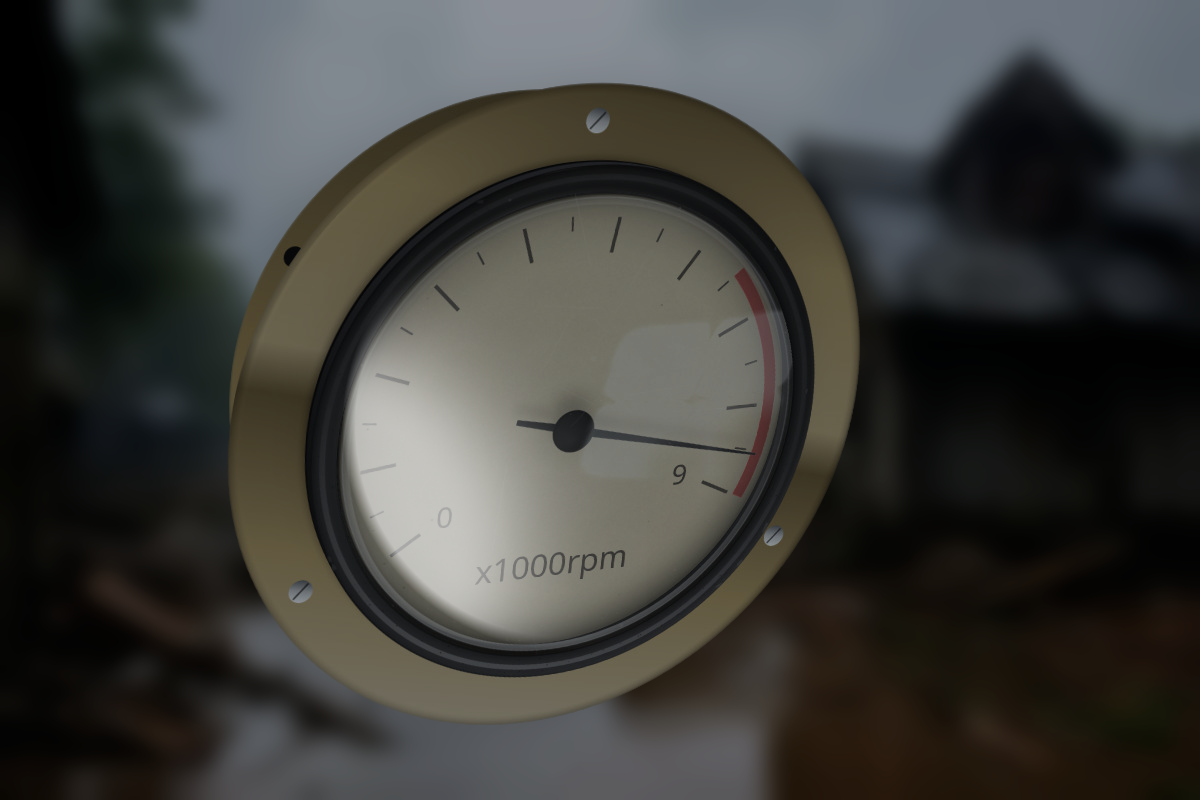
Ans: {"value": 8500, "unit": "rpm"}
